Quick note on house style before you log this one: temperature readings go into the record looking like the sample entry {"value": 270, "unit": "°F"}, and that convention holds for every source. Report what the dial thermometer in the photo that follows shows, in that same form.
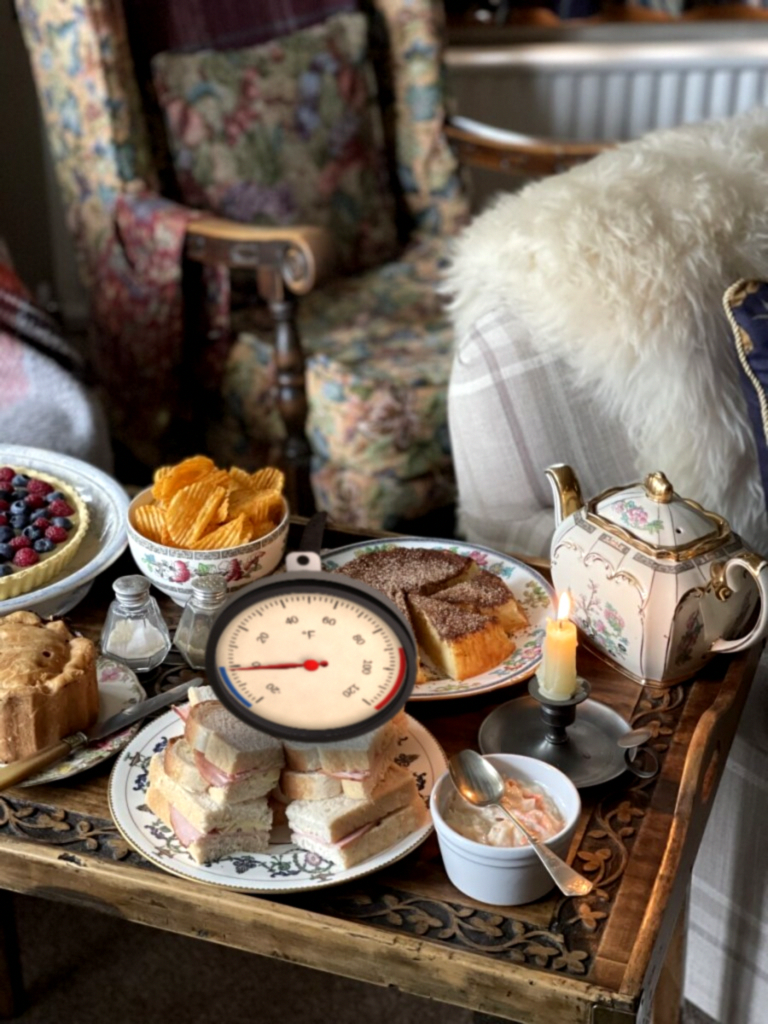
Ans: {"value": 0, "unit": "°F"}
